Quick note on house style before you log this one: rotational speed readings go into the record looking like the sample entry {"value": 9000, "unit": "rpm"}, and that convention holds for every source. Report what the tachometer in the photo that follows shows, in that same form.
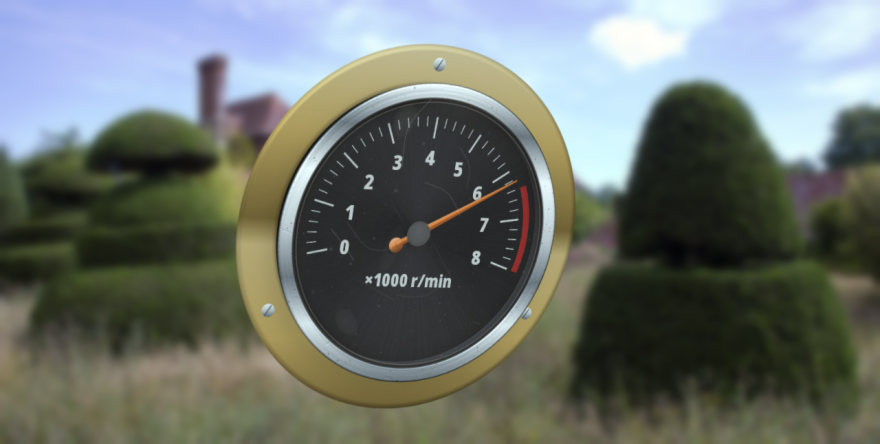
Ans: {"value": 6200, "unit": "rpm"}
